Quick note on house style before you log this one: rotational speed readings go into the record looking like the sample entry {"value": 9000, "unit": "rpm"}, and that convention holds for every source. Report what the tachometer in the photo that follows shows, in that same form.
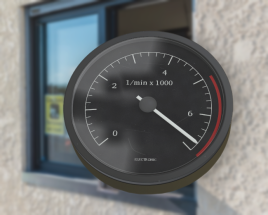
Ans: {"value": 6800, "unit": "rpm"}
